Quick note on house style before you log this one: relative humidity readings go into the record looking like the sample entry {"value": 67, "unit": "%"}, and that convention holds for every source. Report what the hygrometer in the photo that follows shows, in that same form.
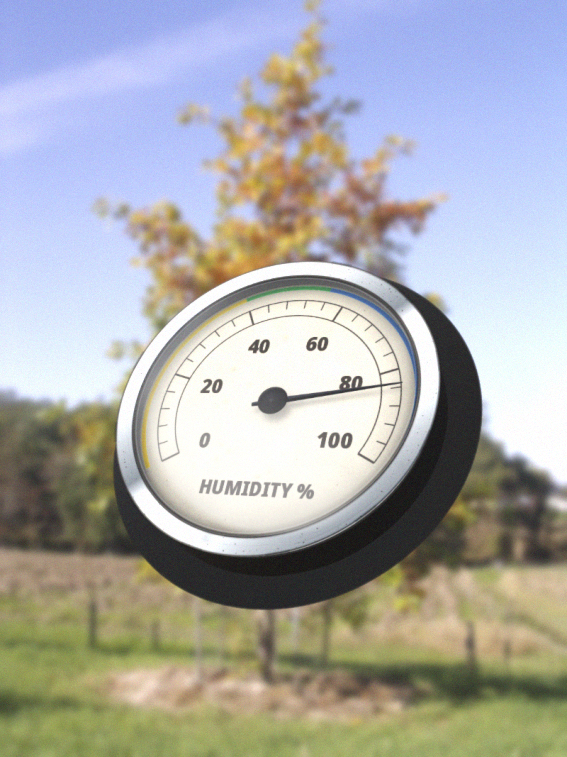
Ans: {"value": 84, "unit": "%"}
